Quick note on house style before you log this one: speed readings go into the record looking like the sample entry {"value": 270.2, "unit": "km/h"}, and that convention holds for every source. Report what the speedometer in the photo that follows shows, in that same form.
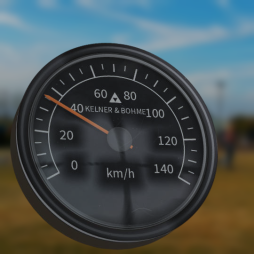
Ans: {"value": 35, "unit": "km/h"}
